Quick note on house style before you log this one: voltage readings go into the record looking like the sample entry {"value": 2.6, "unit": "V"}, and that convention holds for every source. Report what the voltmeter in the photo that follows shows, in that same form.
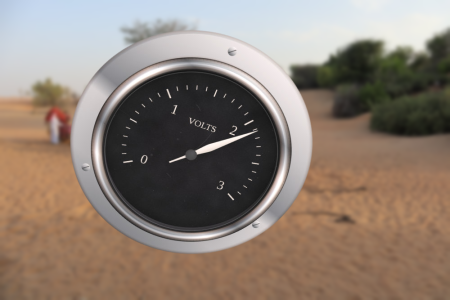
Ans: {"value": 2.1, "unit": "V"}
